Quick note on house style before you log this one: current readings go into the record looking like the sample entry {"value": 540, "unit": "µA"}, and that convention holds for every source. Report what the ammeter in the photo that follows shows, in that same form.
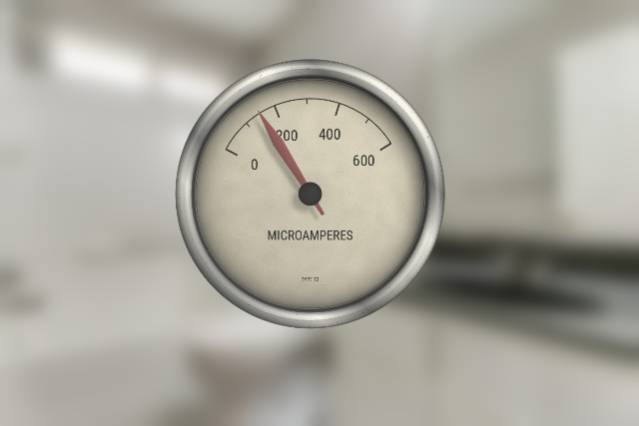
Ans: {"value": 150, "unit": "µA"}
